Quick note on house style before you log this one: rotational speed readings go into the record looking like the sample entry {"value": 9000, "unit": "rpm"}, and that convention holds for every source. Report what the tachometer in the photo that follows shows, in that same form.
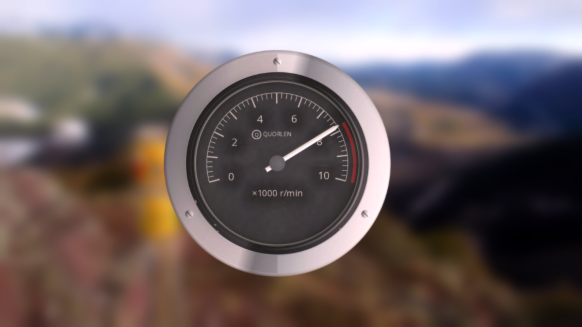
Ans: {"value": 7800, "unit": "rpm"}
